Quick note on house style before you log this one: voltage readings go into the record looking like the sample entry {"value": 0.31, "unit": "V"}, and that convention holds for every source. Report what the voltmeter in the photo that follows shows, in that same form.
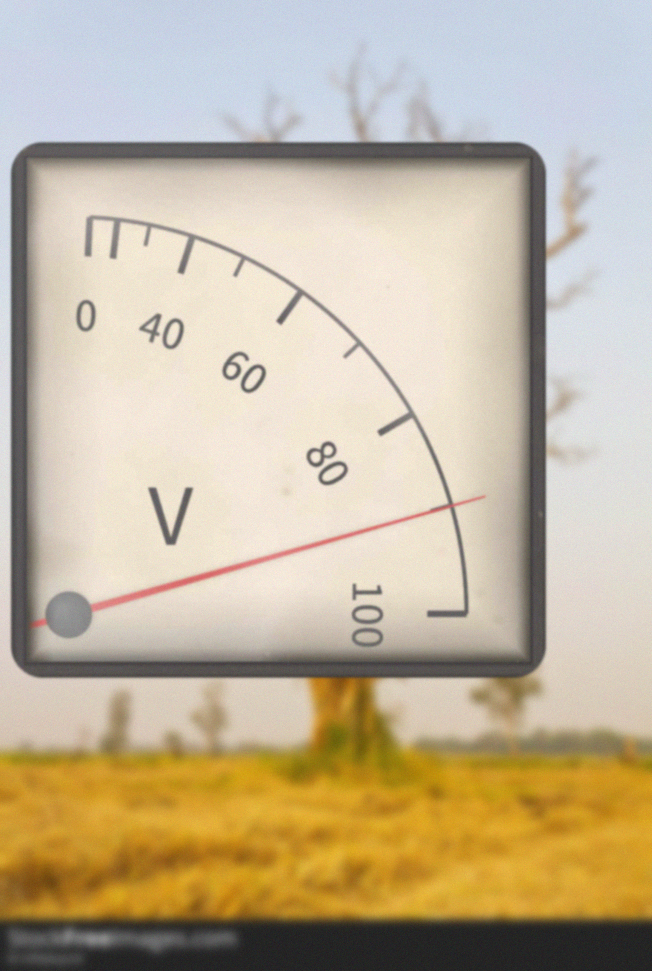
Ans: {"value": 90, "unit": "V"}
